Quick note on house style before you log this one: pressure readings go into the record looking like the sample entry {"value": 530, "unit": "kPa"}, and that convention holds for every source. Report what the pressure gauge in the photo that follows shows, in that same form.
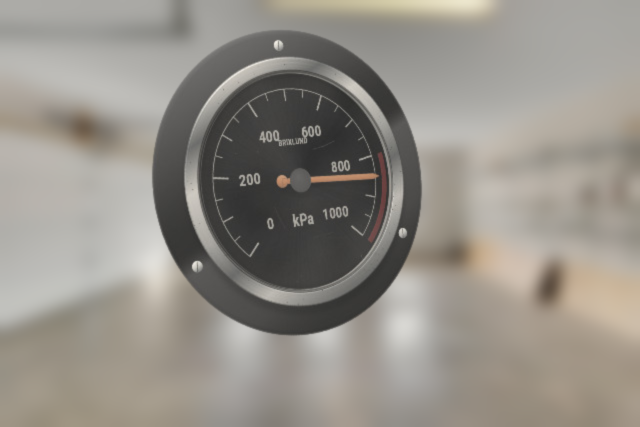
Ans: {"value": 850, "unit": "kPa"}
